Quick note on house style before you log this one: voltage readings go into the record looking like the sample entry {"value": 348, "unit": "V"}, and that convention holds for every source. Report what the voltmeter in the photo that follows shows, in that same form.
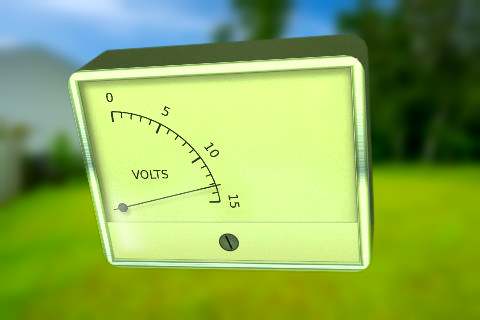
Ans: {"value": 13, "unit": "V"}
